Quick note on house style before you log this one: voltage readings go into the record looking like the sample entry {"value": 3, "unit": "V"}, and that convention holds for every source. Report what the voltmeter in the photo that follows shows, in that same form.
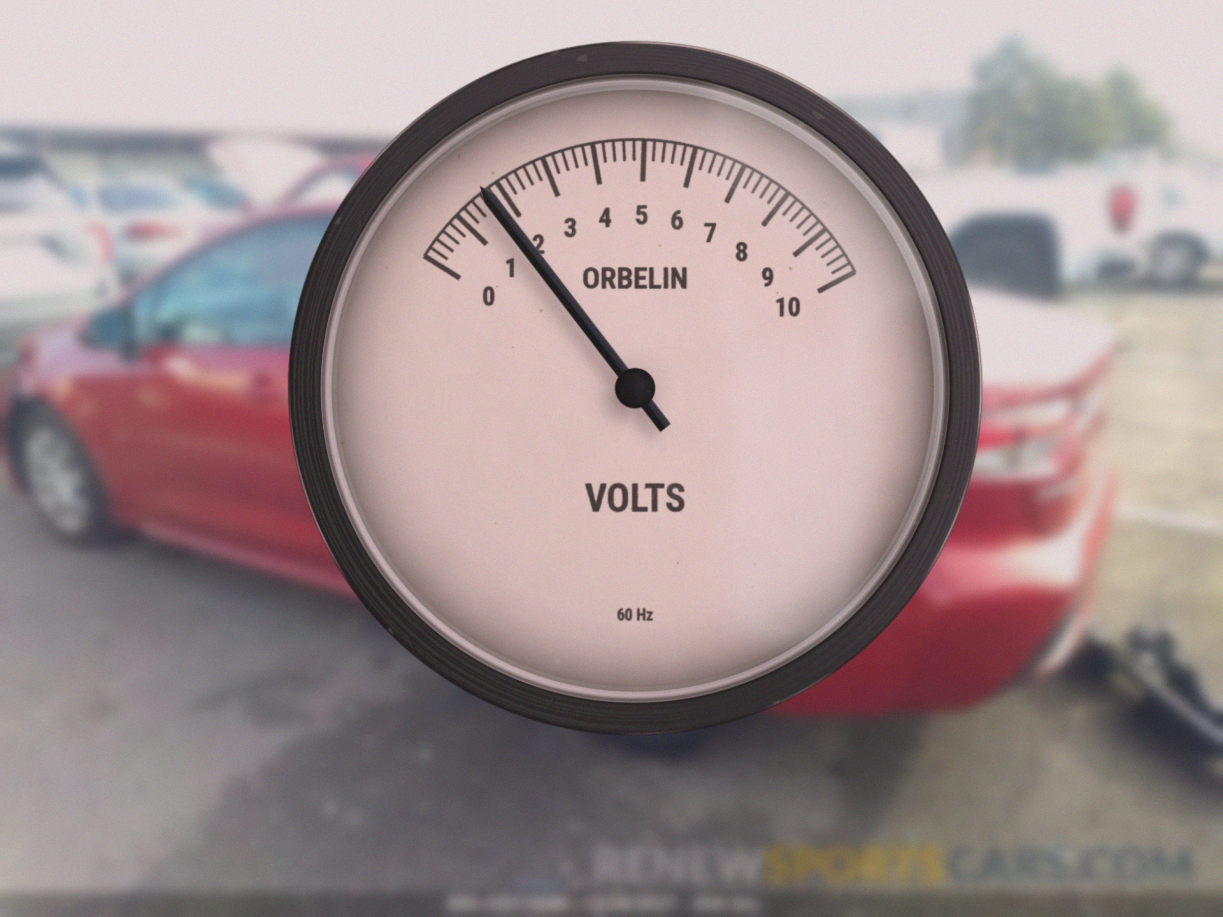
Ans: {"value": 1.7, "unit": "V"}
